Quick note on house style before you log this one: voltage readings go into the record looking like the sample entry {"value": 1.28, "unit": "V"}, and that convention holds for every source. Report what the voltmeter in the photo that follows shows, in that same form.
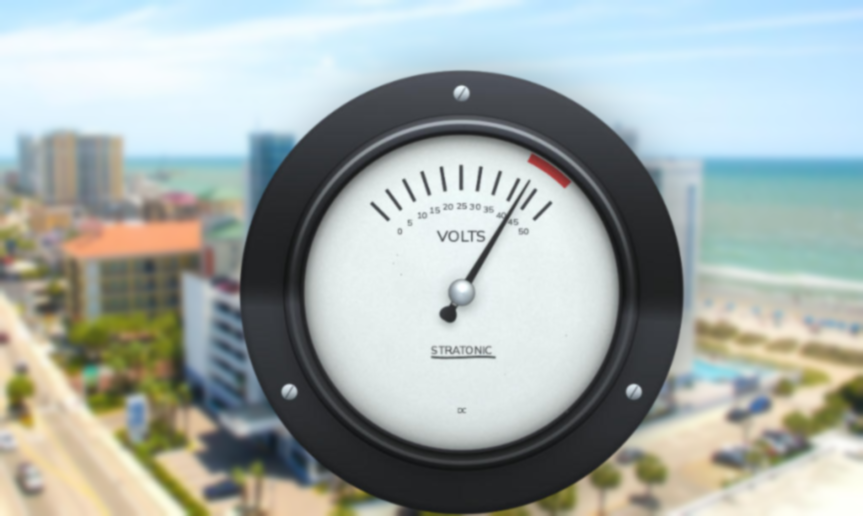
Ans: {"value": 42.5, "unit": "V"}
